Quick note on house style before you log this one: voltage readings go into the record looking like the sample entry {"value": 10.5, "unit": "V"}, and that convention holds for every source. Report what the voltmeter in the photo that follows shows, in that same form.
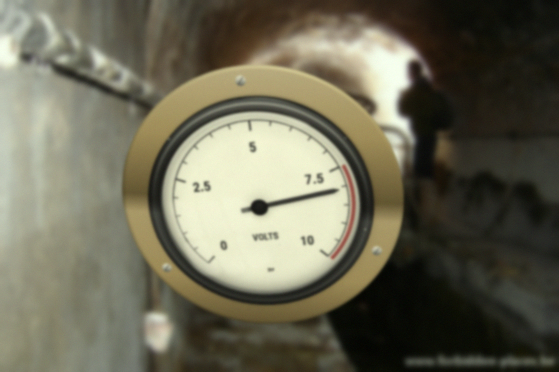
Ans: {"value": 8, "unit": "V"}
